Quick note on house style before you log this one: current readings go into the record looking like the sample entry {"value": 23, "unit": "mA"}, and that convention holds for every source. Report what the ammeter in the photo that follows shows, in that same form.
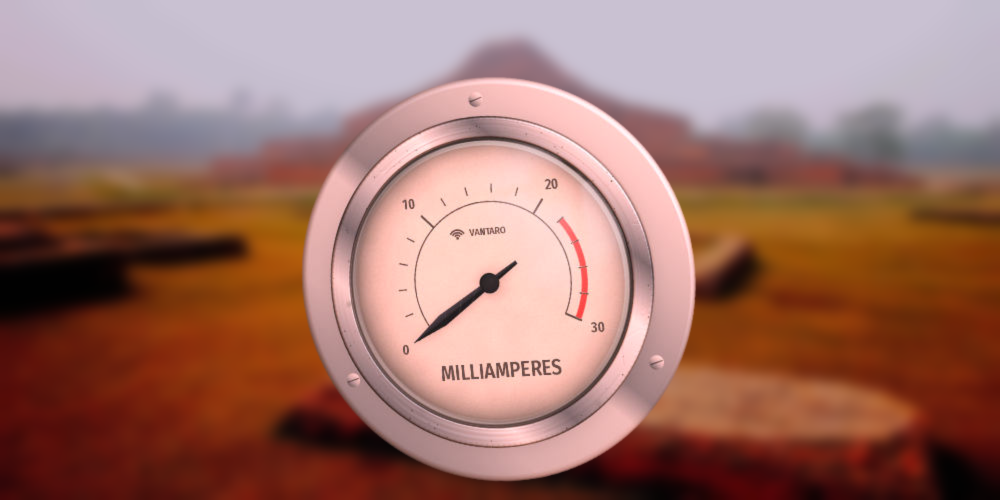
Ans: {"value": 0, "unit": "mA"}
